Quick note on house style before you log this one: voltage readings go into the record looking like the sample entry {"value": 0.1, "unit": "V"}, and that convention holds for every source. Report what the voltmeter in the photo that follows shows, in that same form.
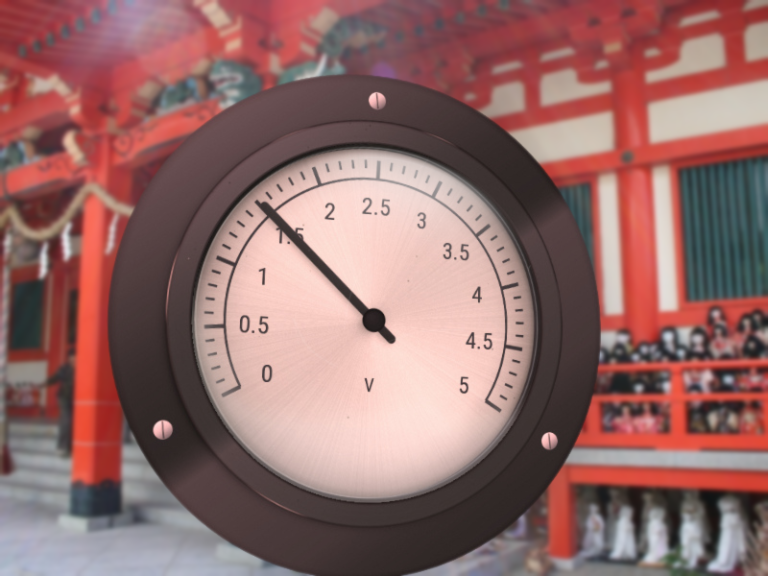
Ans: {"value": 1.5, "unit": "V"}
